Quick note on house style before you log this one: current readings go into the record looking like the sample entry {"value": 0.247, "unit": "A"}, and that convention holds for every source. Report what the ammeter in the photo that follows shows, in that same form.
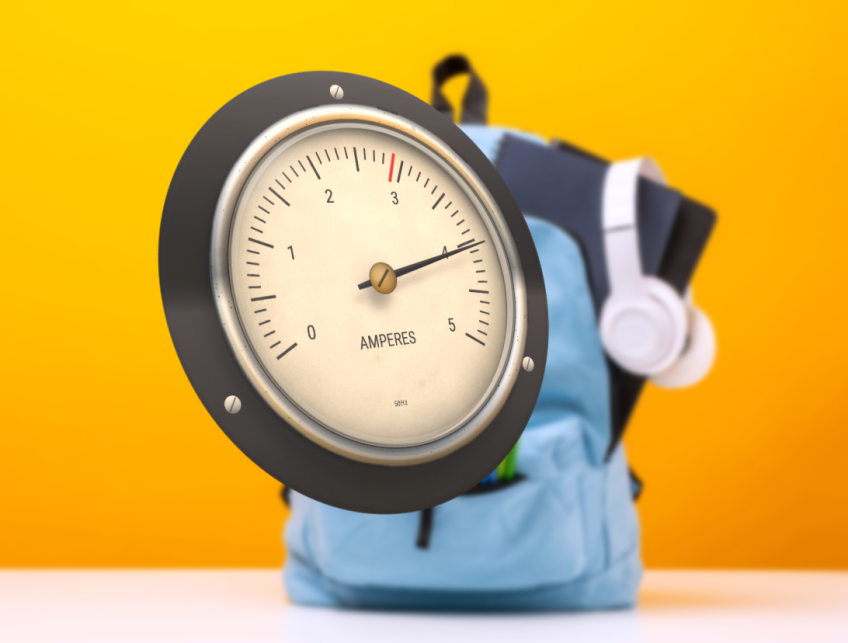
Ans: {"value": 4.05, "unit": "A"}
